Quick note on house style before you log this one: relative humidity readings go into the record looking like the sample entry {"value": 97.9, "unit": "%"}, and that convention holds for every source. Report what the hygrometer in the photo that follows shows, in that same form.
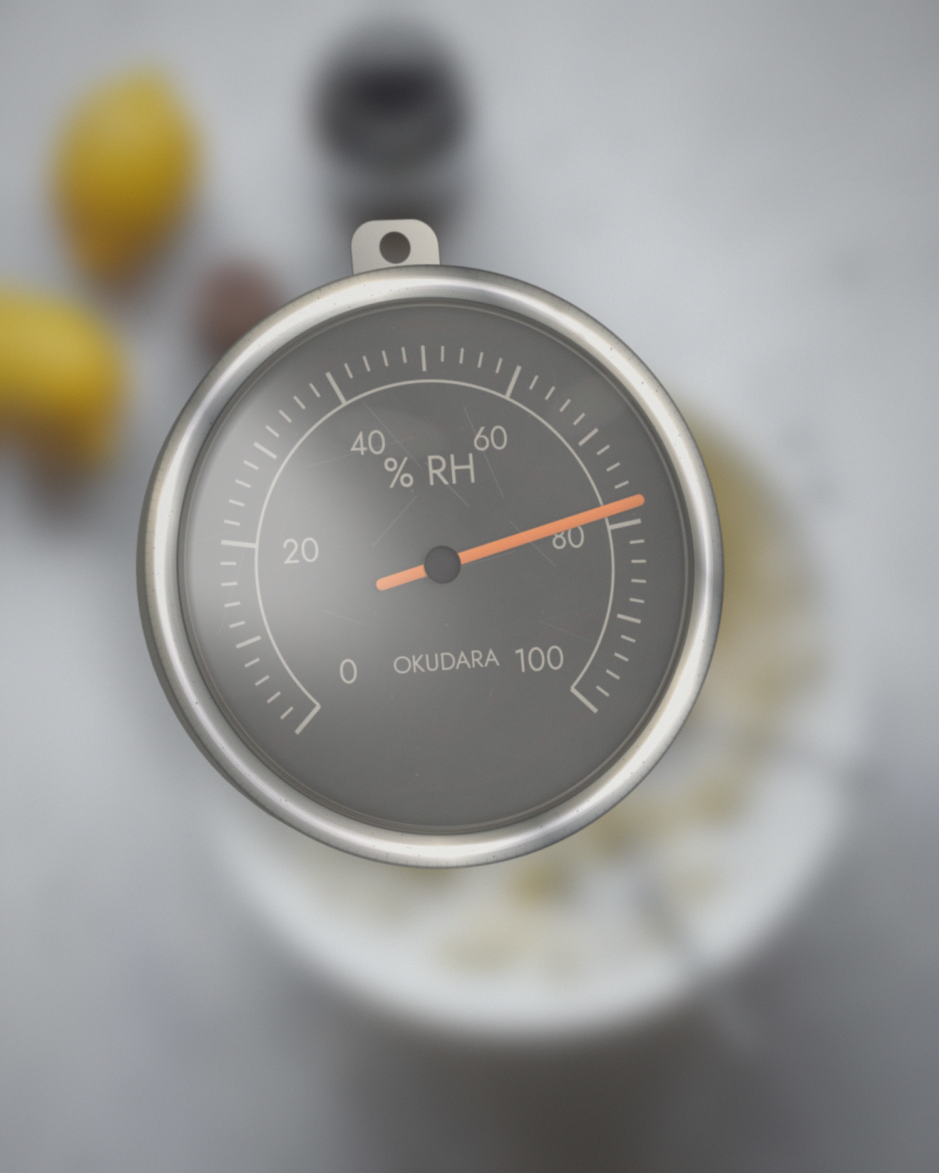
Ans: {"value": 78, "unit": "%"}
